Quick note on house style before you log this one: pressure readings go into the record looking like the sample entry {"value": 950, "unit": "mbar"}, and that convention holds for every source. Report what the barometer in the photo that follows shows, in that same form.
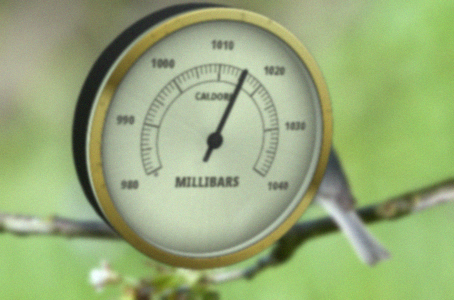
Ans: {"value": 1015, "unit": "mbar"}
